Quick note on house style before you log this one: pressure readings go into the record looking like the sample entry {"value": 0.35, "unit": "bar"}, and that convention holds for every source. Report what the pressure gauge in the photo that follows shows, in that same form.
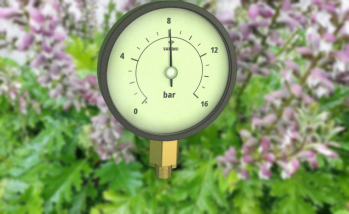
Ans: {"value": 8, "unit": "bar"}
